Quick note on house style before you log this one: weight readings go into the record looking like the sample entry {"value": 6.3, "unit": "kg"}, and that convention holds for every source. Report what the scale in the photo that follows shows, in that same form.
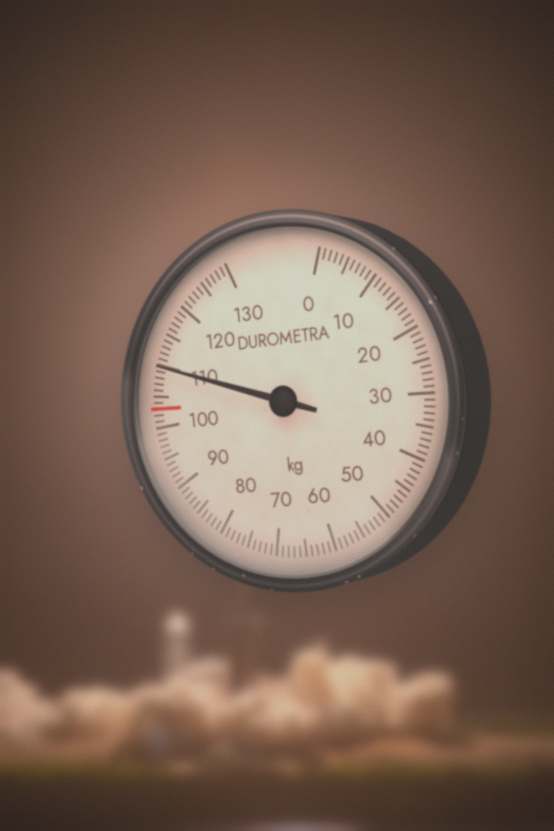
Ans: {"value": 110, "unit": "kg"}
